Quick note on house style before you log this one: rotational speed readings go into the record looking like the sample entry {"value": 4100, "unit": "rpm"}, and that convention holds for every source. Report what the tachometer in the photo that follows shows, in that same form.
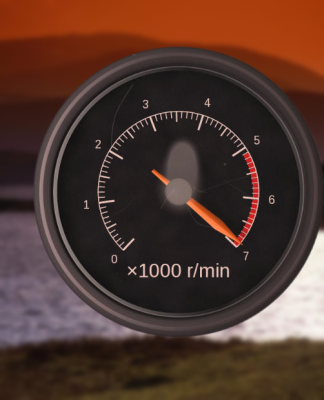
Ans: {"value": 6900, "unit": "rpm"}
